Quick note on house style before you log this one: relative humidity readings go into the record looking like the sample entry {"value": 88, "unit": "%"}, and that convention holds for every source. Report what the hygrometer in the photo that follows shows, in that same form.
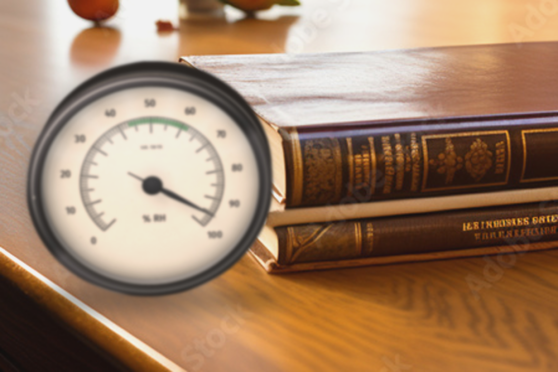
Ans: {"value": 95, "unit": "%"}
